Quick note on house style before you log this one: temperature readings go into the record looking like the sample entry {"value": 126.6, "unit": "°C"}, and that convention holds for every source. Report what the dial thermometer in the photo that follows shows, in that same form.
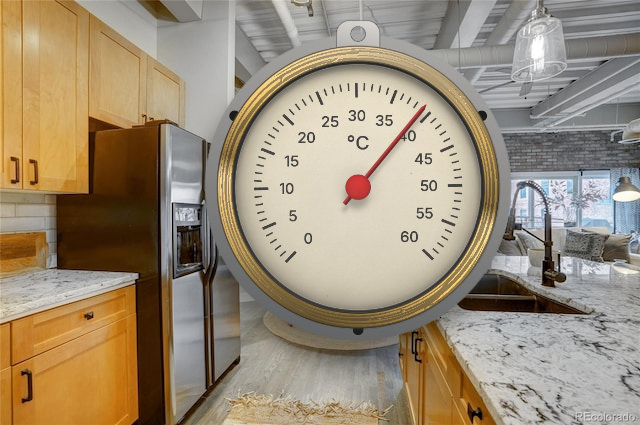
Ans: {"value": 39, "unit": "°C"}
